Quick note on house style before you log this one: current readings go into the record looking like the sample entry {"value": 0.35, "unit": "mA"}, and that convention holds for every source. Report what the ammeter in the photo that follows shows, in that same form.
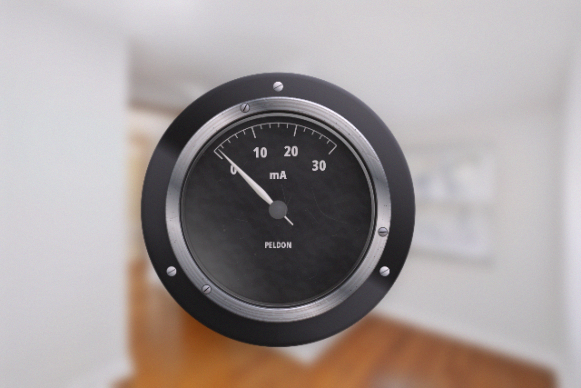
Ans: {"value": 1, "unit": "mA"}
